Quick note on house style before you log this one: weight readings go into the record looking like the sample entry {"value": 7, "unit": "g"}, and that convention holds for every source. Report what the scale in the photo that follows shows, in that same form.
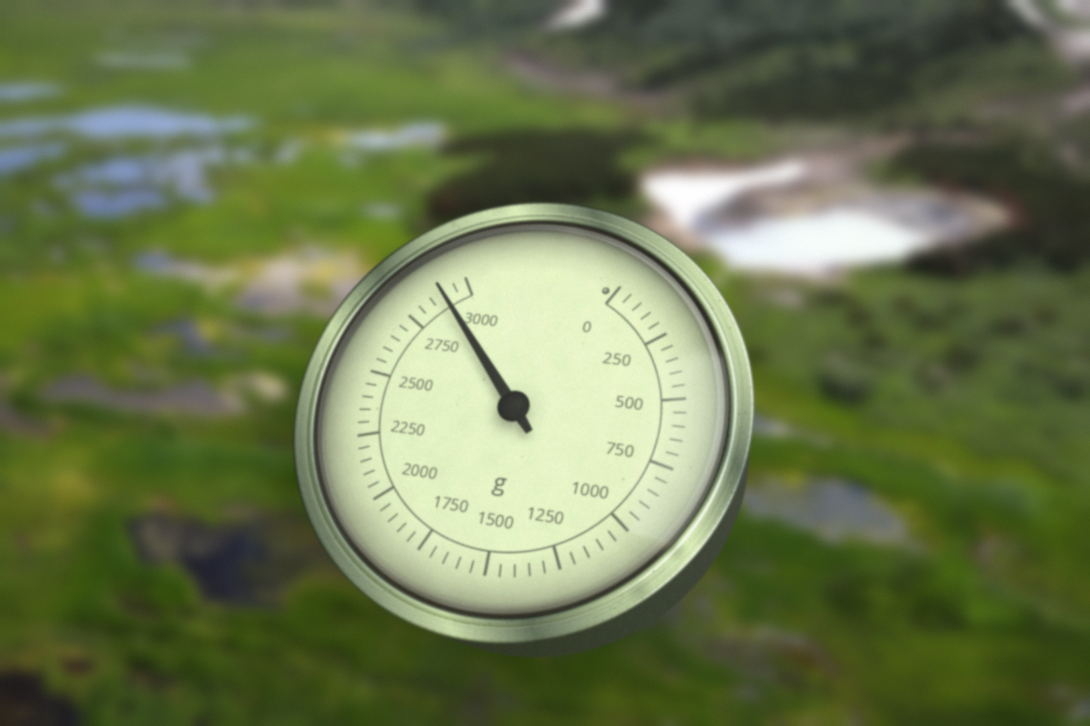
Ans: {"value": 2900, "unit": "g"}
